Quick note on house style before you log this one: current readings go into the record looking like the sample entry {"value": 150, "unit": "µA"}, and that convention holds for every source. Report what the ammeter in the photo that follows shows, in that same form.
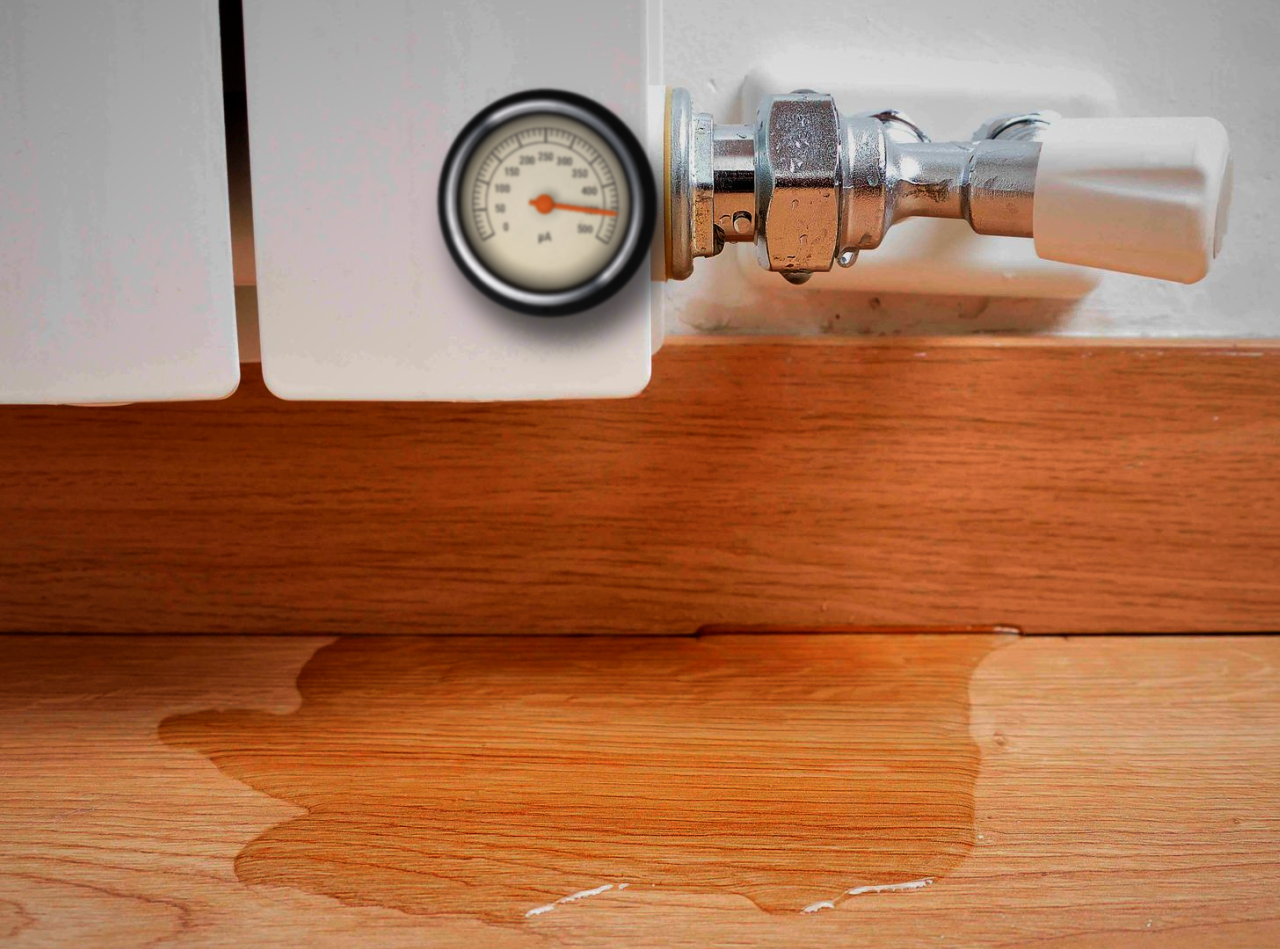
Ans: {"value": 450, "unit": "µA"}
